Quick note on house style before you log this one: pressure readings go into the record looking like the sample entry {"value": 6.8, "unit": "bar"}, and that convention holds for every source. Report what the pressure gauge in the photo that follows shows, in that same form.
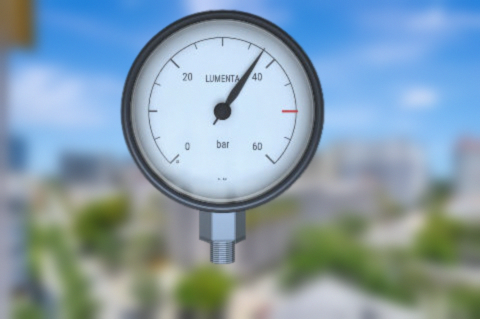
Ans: {"value": 37.5, "unit": "bar"}
